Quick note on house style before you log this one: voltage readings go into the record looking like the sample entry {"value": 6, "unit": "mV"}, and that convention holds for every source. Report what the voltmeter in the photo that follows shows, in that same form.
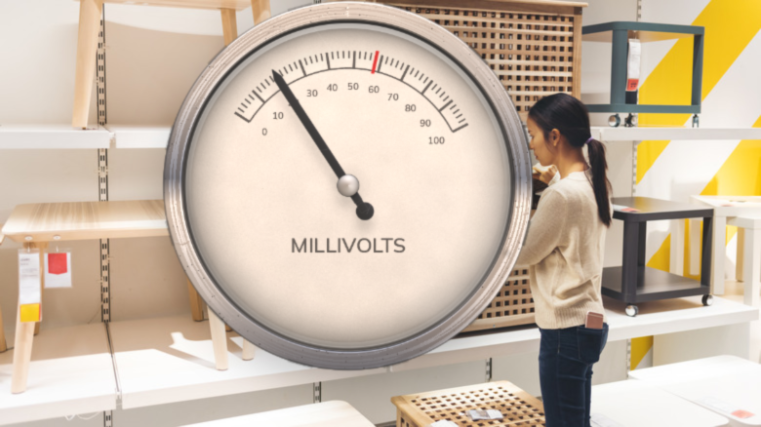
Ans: {"value": 20, "unit": "mV"}
